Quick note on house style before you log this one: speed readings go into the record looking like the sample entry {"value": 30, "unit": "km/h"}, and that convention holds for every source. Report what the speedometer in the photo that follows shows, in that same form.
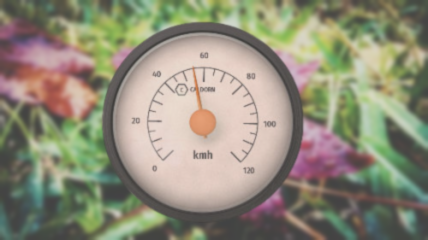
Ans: {"value": 55, "unit": "km/h"}
